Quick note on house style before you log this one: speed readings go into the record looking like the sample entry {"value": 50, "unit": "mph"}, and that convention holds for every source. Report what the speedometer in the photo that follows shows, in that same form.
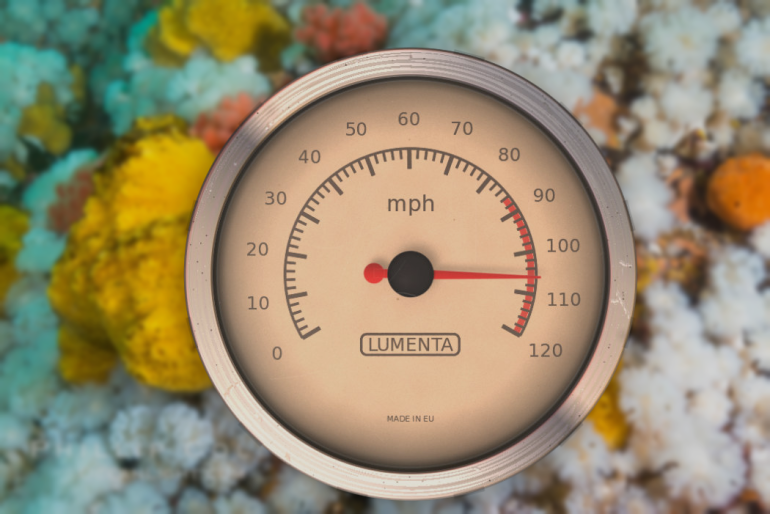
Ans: {"value": 106, "unit": "mph"}
